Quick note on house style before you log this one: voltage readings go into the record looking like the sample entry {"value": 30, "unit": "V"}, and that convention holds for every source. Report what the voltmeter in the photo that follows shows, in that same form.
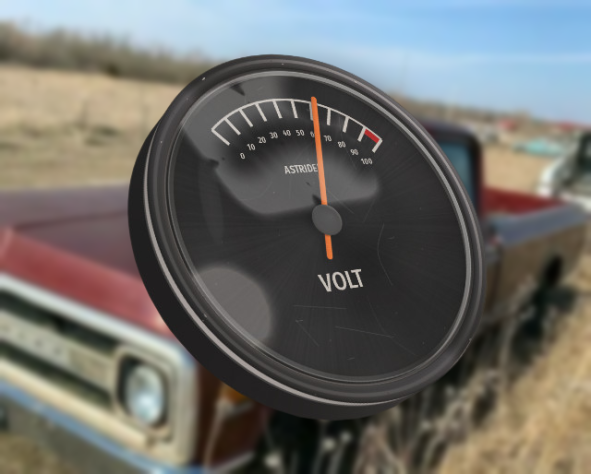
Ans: {"value": 60, "unit": "V"}
